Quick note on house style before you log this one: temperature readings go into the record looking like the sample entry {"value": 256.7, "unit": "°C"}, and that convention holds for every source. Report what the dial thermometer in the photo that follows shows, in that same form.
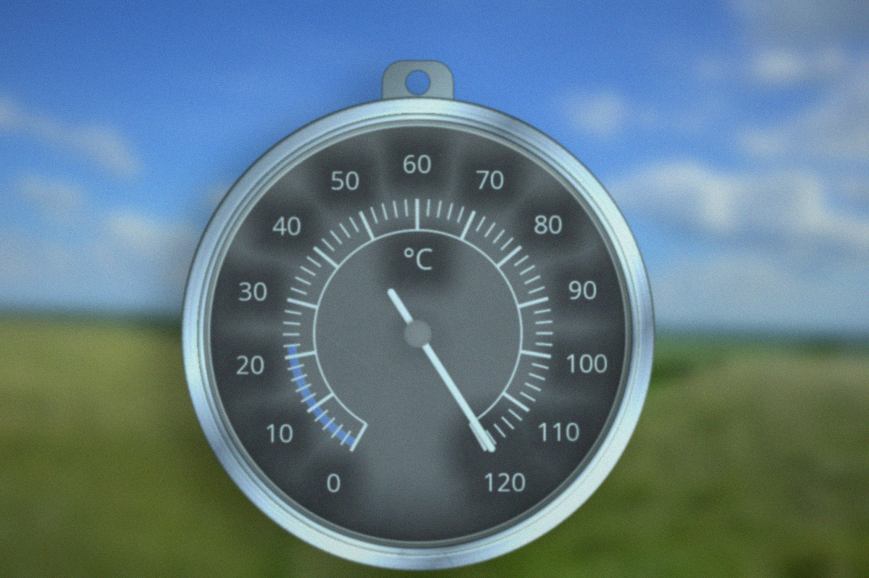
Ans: {"value": 119, "unit": "°C"}
